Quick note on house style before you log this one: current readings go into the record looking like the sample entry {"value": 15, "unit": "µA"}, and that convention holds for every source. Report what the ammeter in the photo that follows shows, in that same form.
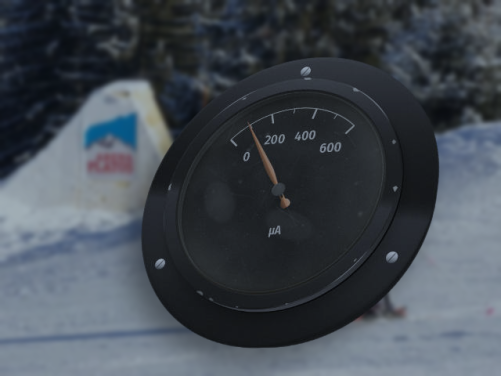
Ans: {"value": 100, "unit": "µA"}
